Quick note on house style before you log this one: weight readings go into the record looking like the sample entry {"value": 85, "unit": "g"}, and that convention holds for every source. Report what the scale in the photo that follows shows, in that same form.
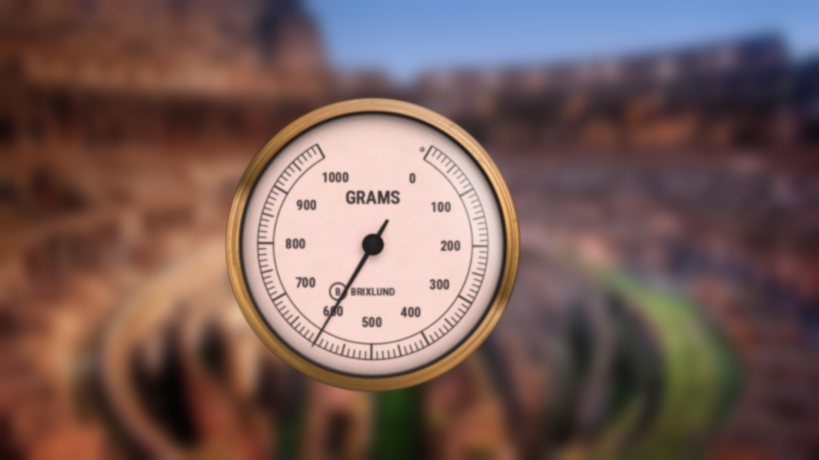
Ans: {"value": 600, "unit": "g"}
